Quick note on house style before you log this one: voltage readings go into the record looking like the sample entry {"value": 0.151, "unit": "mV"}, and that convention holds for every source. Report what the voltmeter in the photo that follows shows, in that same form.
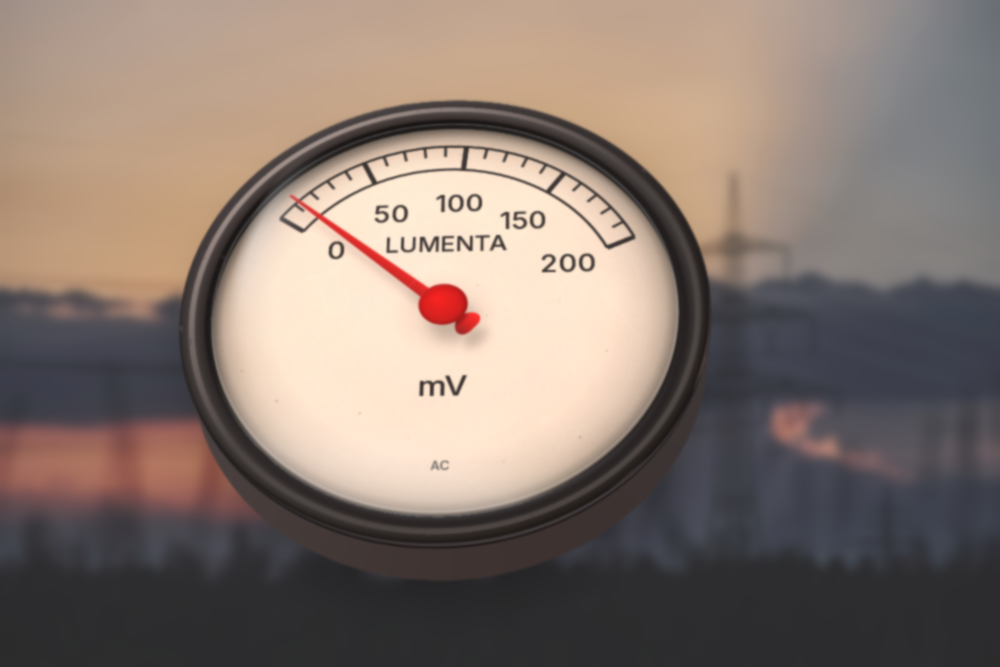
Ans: {"value": 10, "unit": "mV"}
